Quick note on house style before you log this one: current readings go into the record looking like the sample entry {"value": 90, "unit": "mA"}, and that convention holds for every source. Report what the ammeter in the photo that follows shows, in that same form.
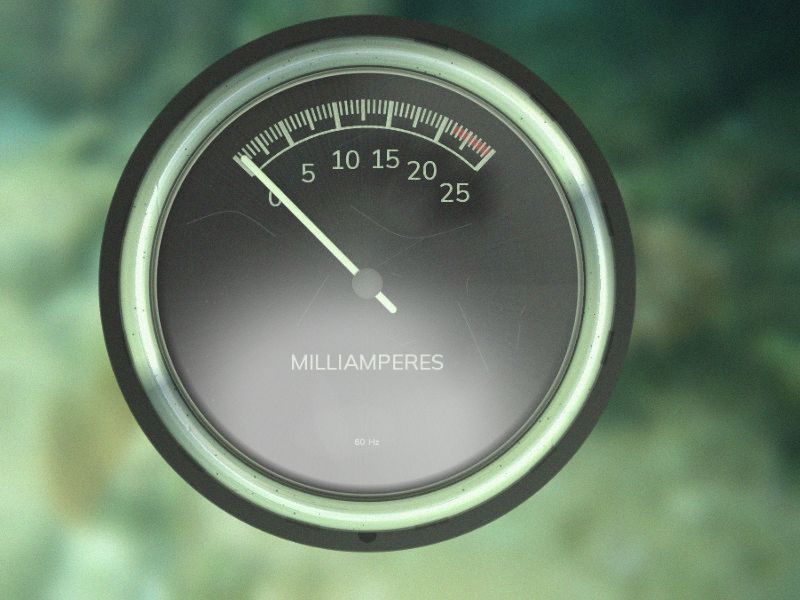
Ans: {"value": 0.5, "unit": "mA"}
